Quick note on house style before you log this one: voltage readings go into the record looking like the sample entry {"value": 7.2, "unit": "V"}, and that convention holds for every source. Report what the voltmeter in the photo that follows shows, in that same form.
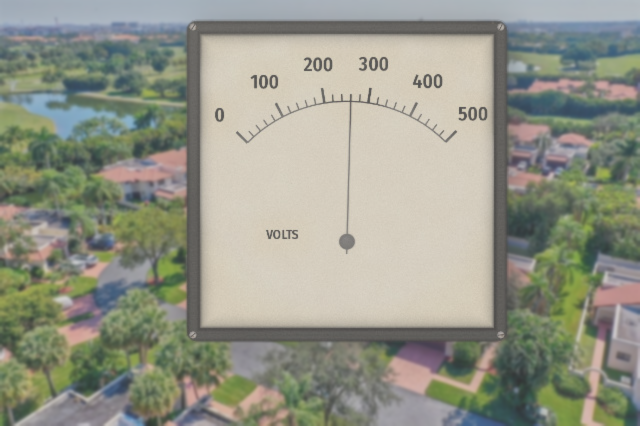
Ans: {"value": 260, "unit": "V"}
